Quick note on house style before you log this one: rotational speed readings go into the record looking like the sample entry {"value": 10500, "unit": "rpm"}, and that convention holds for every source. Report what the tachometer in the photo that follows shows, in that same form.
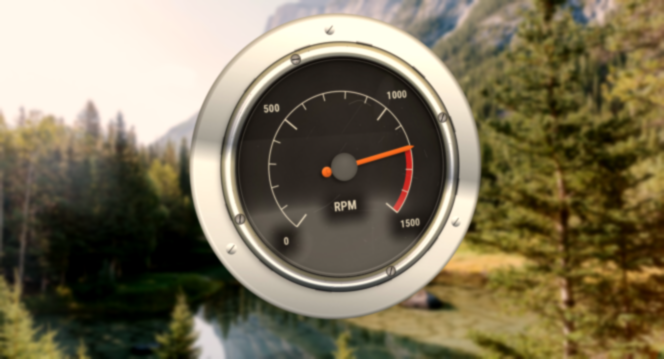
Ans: {"value": 1200, "unit": "rpm"}
